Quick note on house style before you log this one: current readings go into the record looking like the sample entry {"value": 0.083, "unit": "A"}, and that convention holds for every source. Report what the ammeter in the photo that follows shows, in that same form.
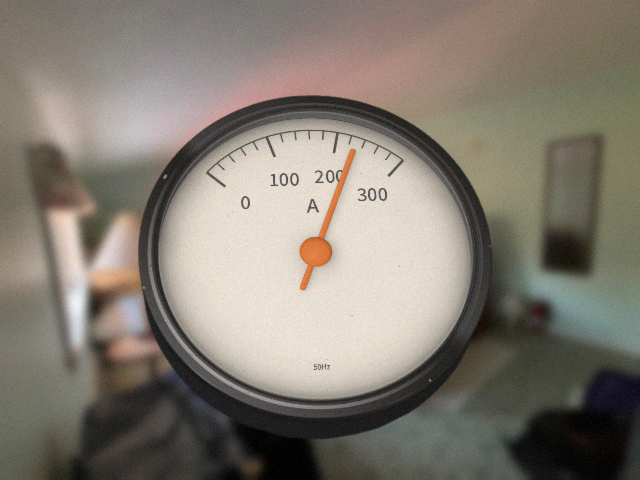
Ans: {"value": 230, "unit": "A"}
